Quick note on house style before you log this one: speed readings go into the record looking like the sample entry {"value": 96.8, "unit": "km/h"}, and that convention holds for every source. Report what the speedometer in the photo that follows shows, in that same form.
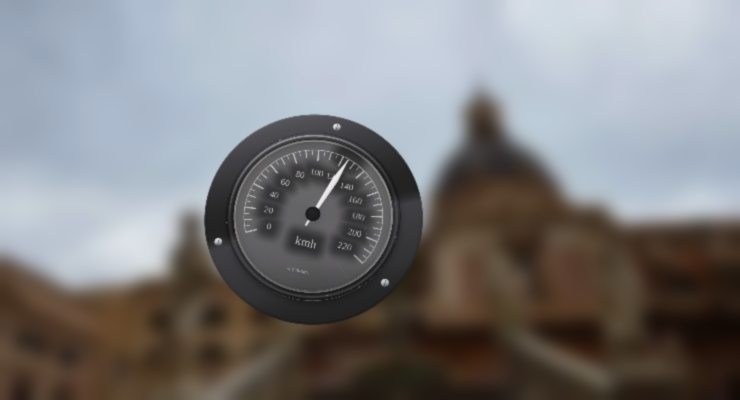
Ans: {"value": 125, "unit": "km/h"}
